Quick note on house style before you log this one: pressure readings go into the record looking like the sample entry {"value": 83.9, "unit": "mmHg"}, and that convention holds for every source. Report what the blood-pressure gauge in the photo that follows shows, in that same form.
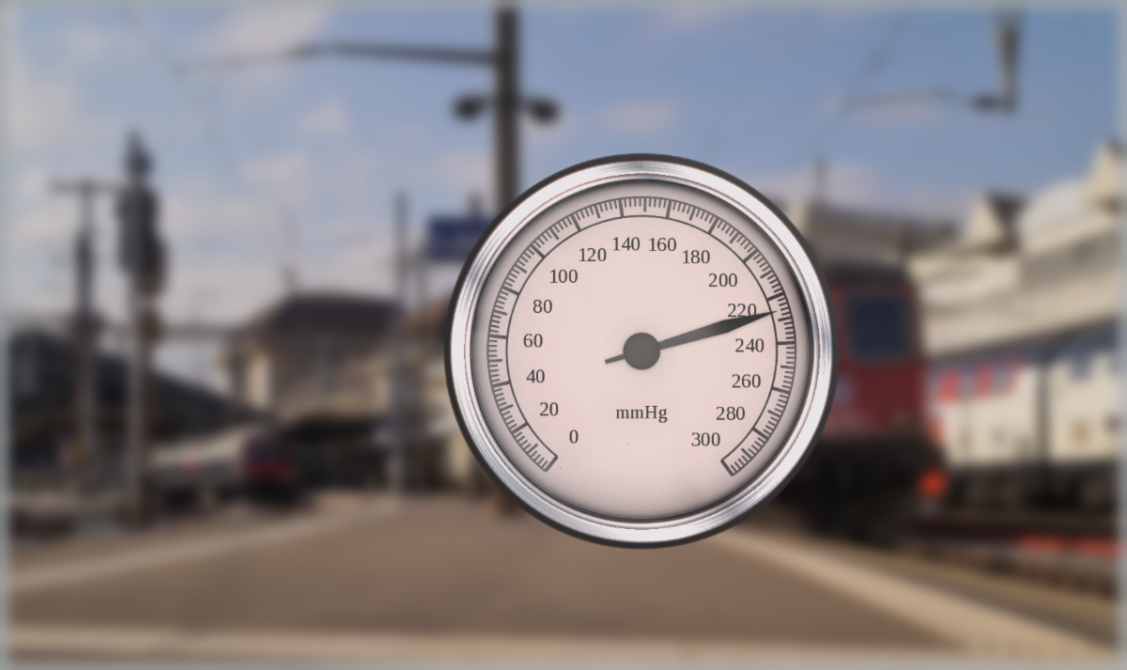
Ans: {"value": 226, "unit": "mmHg"}
